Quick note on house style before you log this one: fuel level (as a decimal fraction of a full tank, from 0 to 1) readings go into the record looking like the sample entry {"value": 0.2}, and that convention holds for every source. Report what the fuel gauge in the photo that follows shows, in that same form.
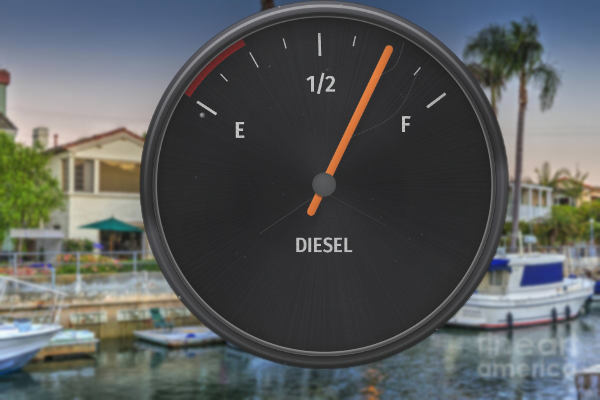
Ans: {"value": 0.75}
